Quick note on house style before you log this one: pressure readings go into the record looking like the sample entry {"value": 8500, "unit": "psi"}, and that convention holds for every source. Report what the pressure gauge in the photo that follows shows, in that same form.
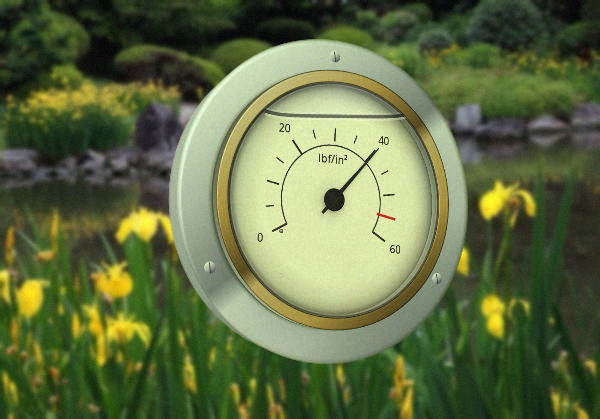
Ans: {"value": 40, "unit": "psi"}
